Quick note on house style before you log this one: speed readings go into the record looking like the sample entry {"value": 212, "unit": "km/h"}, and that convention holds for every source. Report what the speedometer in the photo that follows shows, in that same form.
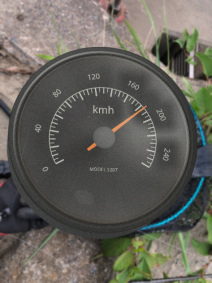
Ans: {"value": 185, "unit": "km/h"}
